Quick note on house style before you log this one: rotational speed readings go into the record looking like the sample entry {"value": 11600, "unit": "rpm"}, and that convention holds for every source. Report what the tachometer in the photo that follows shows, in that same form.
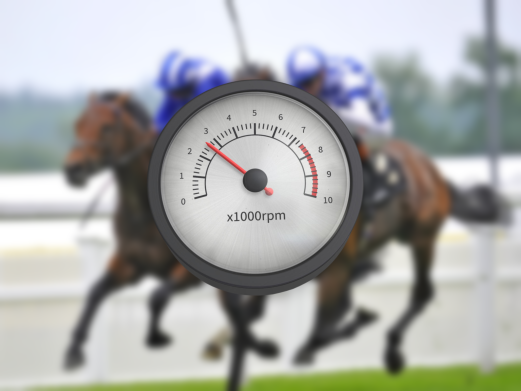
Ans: {"value": 2600, "unit": "rpm"}
